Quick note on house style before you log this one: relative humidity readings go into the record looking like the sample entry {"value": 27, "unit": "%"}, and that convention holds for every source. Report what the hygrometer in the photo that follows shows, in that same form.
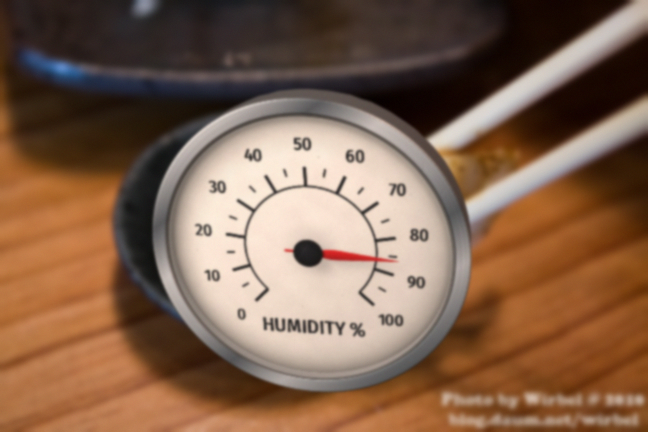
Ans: {"value": 85, "unit": "%"}
